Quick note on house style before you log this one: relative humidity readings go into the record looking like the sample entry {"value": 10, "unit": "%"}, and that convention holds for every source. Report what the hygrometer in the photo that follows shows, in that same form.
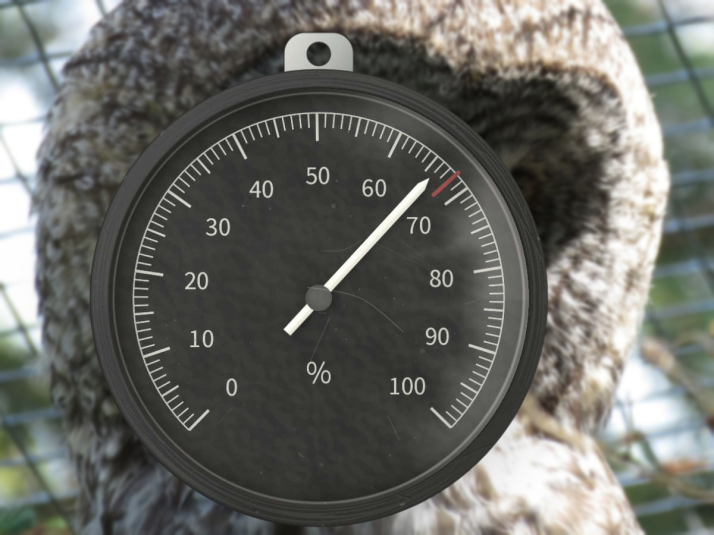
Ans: {"value": 66, "unit": "%"}
